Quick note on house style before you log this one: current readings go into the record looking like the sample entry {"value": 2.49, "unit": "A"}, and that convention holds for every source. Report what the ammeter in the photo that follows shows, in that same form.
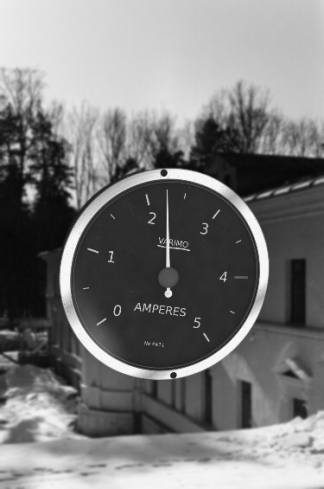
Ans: {"value": 2.25, "unit": "A"}
